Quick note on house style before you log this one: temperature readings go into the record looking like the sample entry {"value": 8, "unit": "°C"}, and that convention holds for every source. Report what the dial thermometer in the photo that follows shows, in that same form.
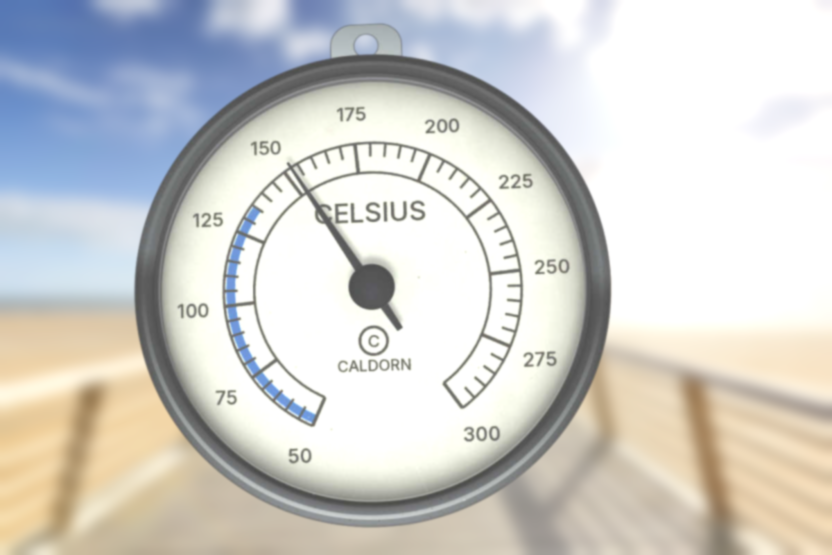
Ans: {"value": 152.5, "unit": "°C"}
